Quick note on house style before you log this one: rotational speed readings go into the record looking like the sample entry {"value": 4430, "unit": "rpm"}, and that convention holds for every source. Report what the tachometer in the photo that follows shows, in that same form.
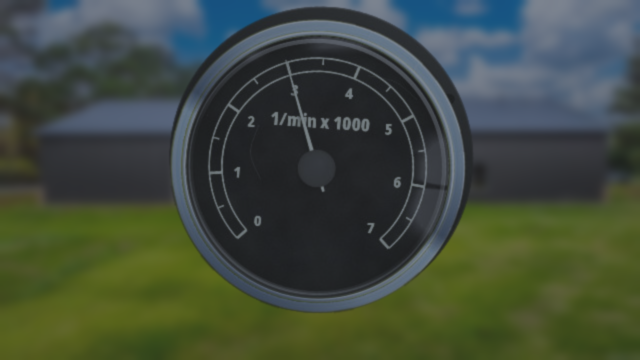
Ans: {"value": 3000, "unit": "rpm"}
